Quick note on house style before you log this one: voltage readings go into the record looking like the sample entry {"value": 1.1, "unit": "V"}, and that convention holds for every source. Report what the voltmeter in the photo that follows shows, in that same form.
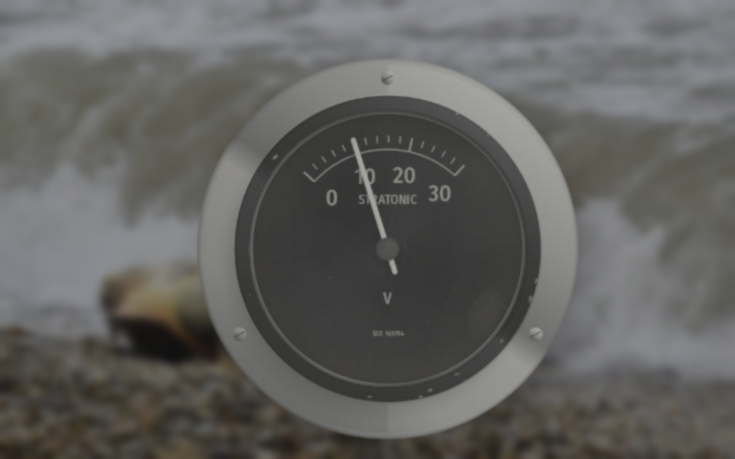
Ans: {"value": 10, "unit": "V"}
